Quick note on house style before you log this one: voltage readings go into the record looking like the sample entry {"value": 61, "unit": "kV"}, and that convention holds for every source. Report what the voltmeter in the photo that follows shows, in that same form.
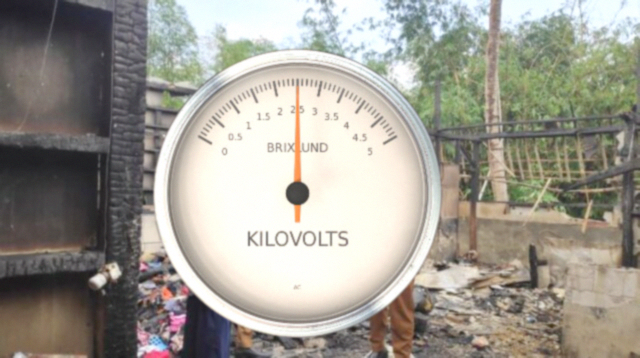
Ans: {"value": 2.5, "unit": "kV"}
